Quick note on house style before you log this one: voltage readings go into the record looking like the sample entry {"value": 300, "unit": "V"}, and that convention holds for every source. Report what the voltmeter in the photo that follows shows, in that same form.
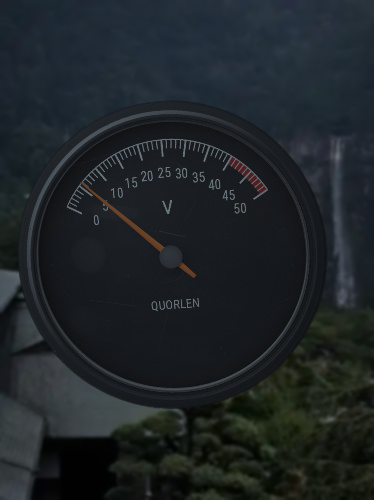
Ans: {"value": 6, "unit": "V"}
